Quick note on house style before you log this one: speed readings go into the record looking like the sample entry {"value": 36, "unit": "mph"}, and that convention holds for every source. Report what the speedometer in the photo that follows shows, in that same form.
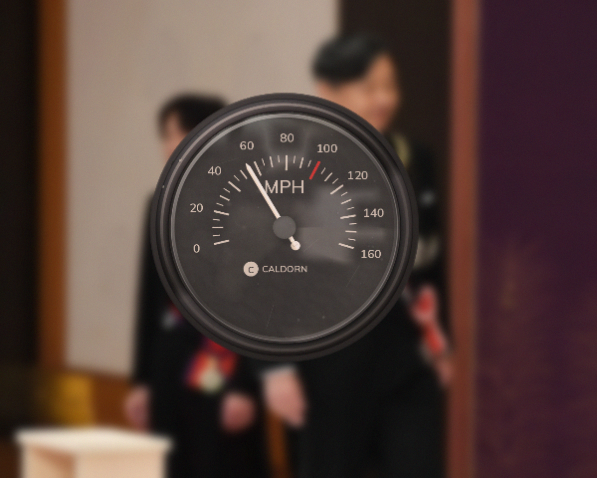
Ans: {"value": 55, "unit": "mph"}
